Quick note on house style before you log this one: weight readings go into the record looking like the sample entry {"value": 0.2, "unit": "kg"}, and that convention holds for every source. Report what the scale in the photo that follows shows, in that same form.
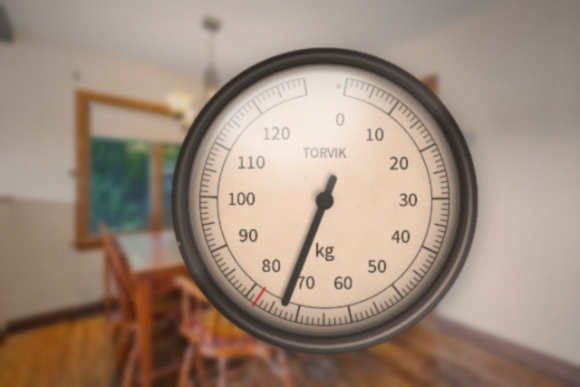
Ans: {"value": 73, "unit": "kg"}
